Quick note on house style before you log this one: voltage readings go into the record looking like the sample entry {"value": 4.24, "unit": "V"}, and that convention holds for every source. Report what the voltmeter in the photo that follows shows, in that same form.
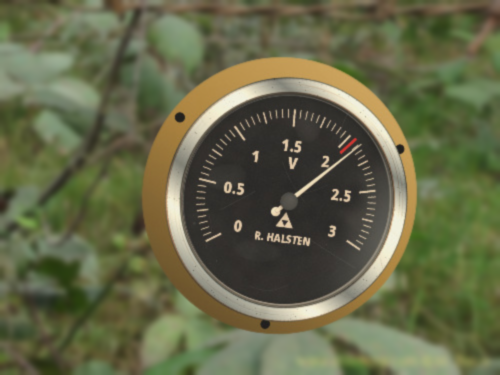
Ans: {"value": 2.1, "unit": "V"}
